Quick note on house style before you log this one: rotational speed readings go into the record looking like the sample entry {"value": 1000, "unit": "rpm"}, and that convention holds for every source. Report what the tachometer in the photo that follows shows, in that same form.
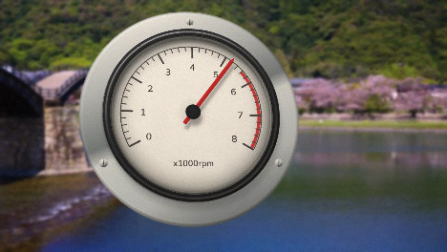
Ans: {"value": 5200, "unit": "rpm"}
